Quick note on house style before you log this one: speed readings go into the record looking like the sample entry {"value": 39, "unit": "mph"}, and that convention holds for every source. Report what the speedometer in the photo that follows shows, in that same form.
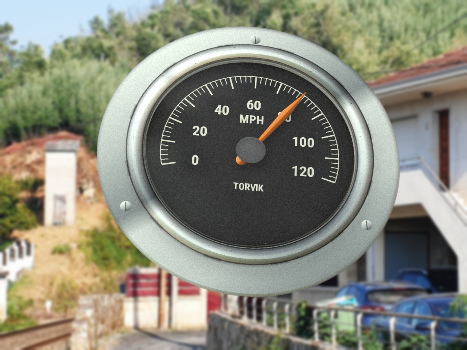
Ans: {"value": 80, "unit": "mph"}
